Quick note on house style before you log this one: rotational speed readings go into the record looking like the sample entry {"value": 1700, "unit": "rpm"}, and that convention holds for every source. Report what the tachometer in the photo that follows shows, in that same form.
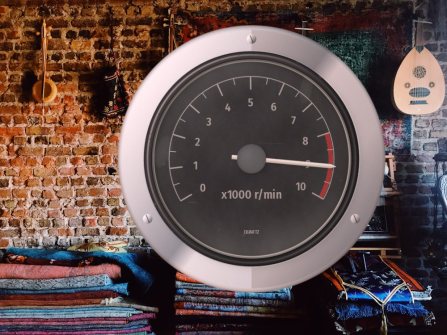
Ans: {"value": 9000, "unit": "rpm"}
